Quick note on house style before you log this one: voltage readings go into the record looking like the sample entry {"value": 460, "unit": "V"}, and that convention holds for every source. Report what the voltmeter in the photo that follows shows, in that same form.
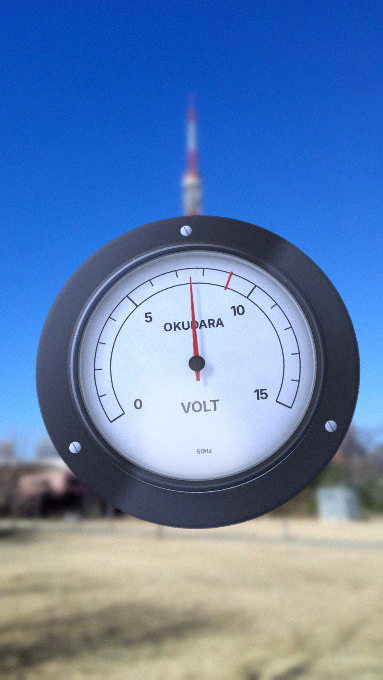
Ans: {"value": 7.5, "unit": "V"}
